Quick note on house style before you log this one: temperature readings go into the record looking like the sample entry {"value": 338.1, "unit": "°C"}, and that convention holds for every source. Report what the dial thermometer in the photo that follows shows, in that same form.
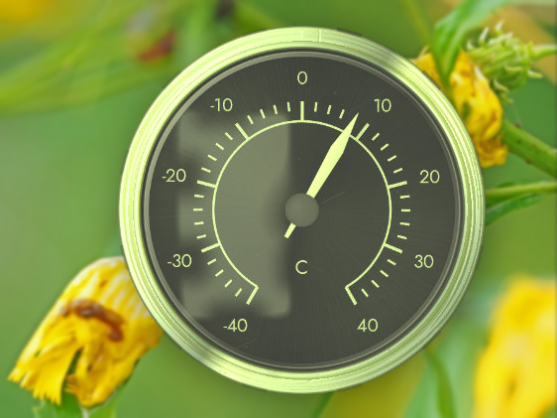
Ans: {"value": 8, "unit": "°C"}
